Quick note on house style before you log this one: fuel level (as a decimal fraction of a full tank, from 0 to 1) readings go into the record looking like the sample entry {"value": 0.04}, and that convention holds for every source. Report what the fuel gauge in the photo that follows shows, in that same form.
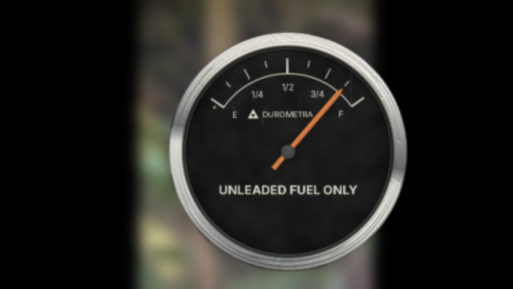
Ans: {"value": 0.875}
